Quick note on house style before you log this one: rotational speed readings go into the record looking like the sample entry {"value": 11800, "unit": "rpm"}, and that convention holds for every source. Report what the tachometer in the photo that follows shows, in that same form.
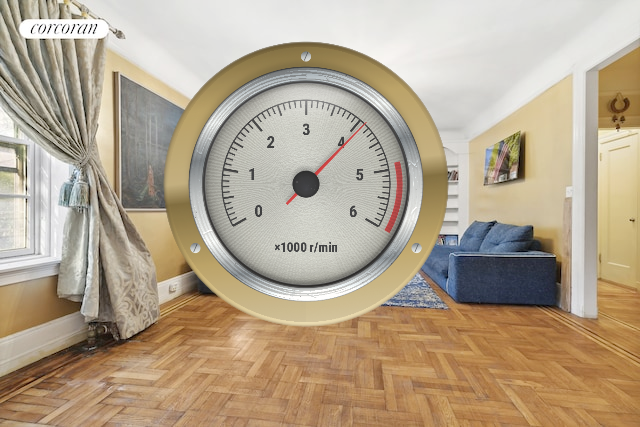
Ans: {"value": 4100, "unit": "rpm"}
